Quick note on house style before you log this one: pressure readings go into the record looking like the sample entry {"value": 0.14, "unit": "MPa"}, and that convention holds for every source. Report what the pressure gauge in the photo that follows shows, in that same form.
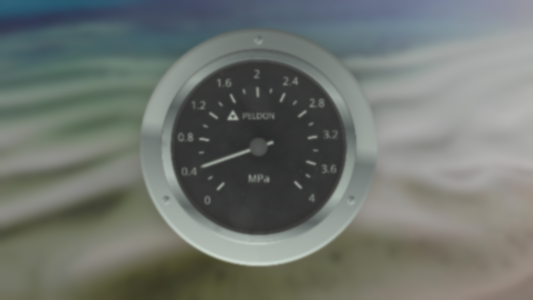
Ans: {"value": 0.4, "unit": "MPa"}
